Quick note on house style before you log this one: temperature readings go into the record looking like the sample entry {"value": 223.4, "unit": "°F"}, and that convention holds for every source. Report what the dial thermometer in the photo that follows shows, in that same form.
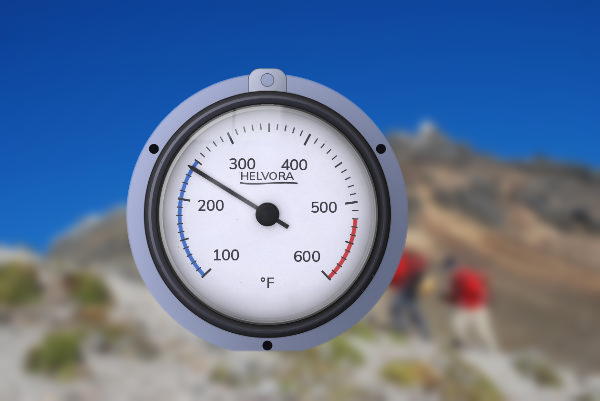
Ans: {"value": 240, "unit": "°F"}
